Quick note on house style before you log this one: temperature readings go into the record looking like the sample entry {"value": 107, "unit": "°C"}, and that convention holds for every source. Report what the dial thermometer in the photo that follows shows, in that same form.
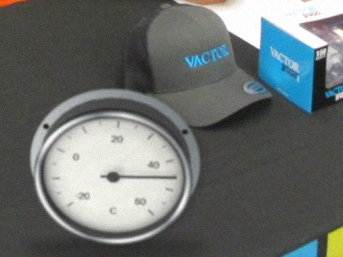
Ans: {"value": 45, "unit": "°C"}
